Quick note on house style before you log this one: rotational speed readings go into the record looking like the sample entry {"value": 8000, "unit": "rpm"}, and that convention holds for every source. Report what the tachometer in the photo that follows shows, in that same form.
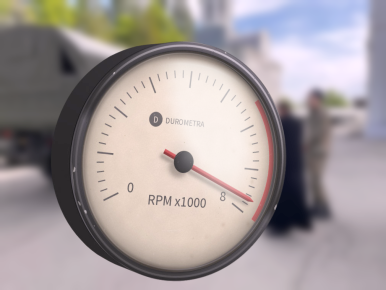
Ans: {"value": 7700, "unit": "rpm"}
